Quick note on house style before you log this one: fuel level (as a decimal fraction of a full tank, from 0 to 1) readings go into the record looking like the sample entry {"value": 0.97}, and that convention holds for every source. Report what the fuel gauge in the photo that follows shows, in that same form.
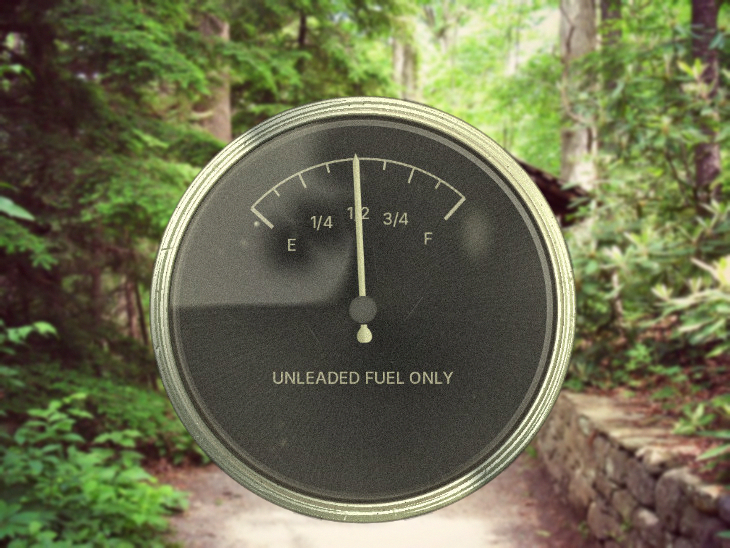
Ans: {"value": 0.5}
